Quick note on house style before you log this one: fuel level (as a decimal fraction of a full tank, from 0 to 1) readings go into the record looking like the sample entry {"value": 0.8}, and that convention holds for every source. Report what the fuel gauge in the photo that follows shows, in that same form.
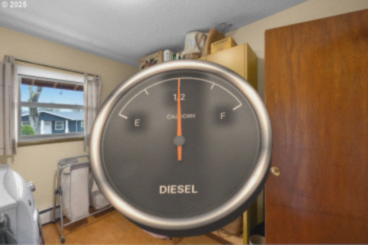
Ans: {"value": 0.5}
